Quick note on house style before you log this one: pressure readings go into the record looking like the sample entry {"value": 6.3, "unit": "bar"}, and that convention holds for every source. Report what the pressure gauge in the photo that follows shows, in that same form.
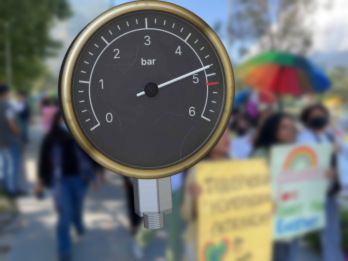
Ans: {"value": 4.8, "unit": "bar"}
